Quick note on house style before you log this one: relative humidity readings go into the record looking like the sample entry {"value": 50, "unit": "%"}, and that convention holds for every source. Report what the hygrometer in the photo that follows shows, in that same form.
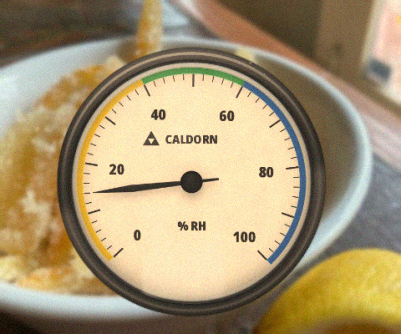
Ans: {"value": 14, "unit": "%"}
